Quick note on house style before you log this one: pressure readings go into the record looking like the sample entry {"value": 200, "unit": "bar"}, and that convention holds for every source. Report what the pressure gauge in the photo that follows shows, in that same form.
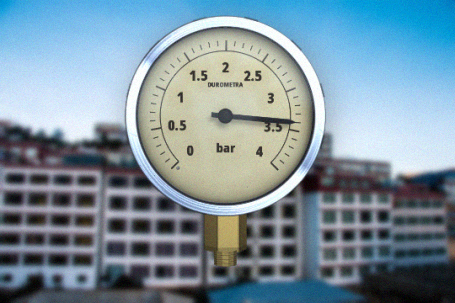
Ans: {"value": 3.4, "unit": "bar"}
